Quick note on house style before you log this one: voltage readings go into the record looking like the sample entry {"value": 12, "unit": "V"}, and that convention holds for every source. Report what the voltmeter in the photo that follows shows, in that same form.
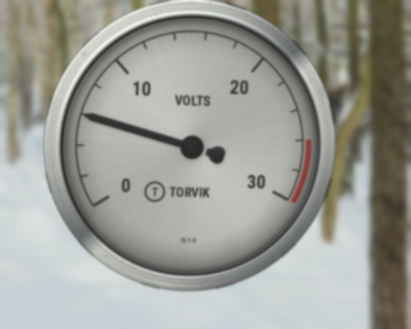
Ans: {"value": 6, "unit": "V"}
